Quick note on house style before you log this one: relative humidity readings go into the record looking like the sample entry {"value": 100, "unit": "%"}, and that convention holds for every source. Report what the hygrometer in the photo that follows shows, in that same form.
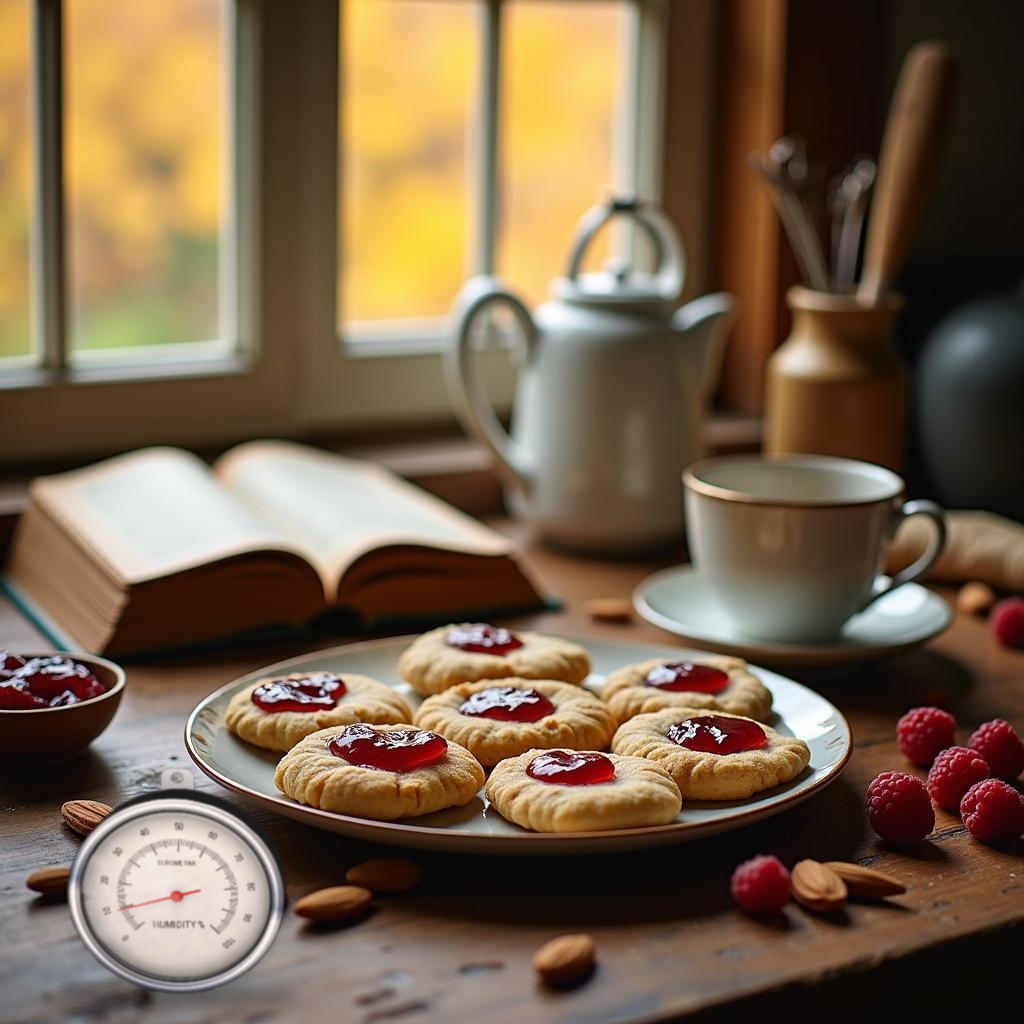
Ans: {"value": 10, "unit": "%"}
